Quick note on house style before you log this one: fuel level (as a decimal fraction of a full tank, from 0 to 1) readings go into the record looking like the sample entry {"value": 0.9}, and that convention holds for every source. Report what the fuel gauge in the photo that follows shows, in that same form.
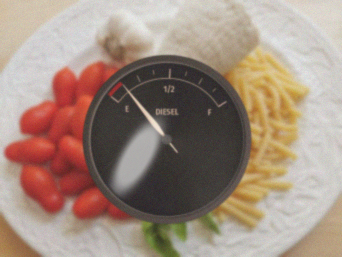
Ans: {"value": 0.125}
